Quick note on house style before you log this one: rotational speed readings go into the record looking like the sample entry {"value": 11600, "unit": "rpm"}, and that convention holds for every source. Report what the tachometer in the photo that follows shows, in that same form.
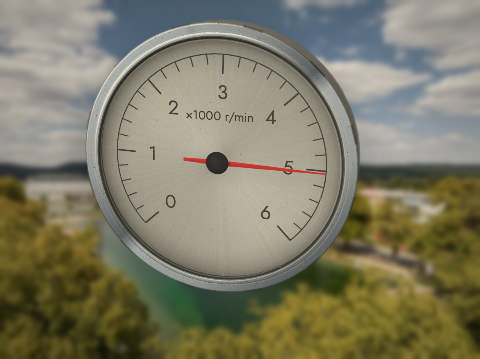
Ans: {"value": 5000, "unit": "rpm"}
